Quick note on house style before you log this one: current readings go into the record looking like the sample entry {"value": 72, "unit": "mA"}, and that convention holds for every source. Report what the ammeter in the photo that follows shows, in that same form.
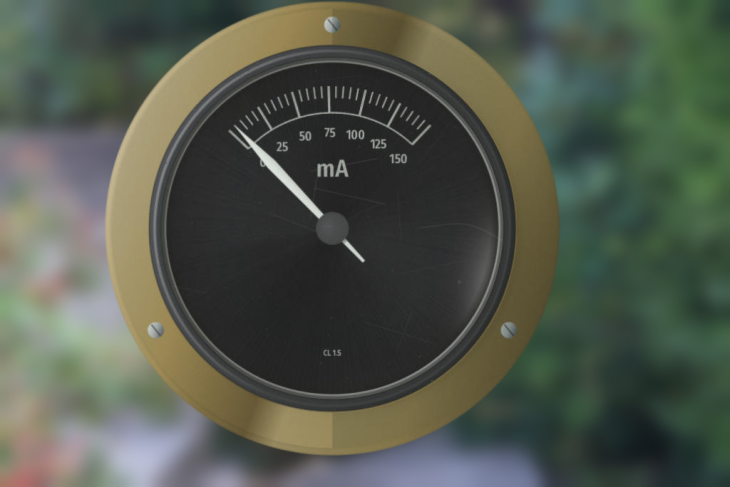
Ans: {"value": 5, "unit": "mA"}
